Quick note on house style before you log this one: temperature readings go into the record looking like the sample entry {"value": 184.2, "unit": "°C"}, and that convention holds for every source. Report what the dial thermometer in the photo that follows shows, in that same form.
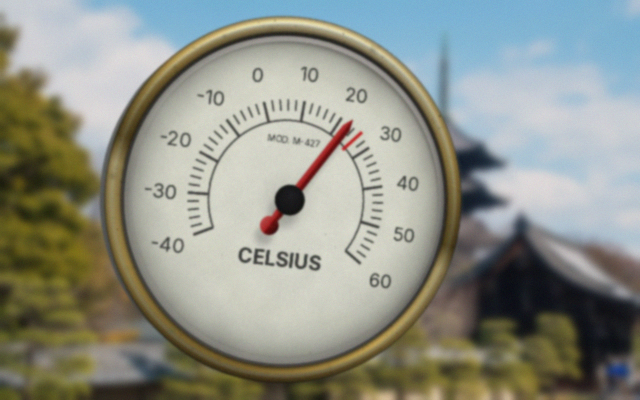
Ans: {"value": 22, "unit": "°C"}
